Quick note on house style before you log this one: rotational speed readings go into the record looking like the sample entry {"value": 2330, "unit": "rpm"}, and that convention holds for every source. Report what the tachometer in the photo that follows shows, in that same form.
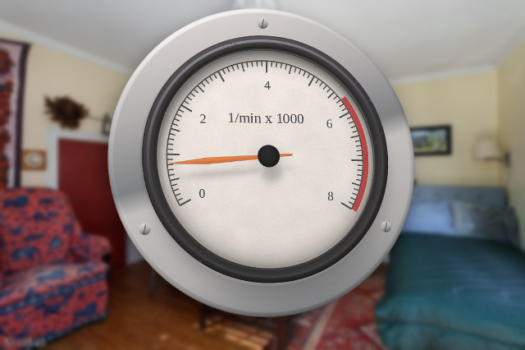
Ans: {"value": 800, "unit": "rpm"}
